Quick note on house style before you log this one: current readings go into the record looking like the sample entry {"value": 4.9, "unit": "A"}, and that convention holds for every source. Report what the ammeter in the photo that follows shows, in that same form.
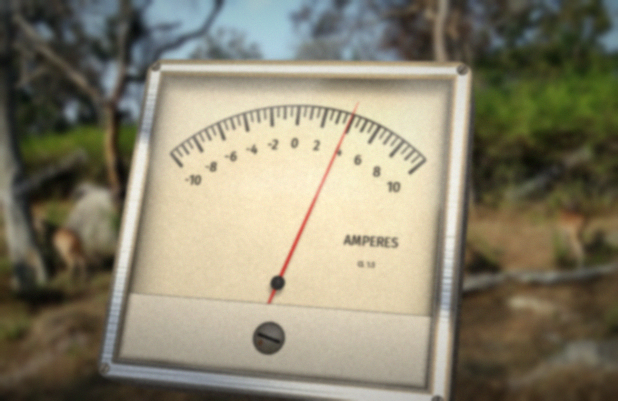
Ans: {"value": 4, "unit": "A"}
